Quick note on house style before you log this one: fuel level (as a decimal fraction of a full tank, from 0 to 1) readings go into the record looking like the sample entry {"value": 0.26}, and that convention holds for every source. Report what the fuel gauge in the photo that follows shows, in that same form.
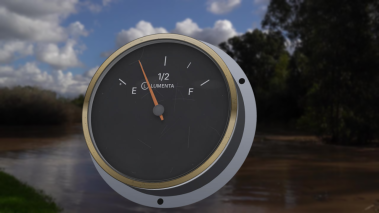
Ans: {"value": 0.25}
